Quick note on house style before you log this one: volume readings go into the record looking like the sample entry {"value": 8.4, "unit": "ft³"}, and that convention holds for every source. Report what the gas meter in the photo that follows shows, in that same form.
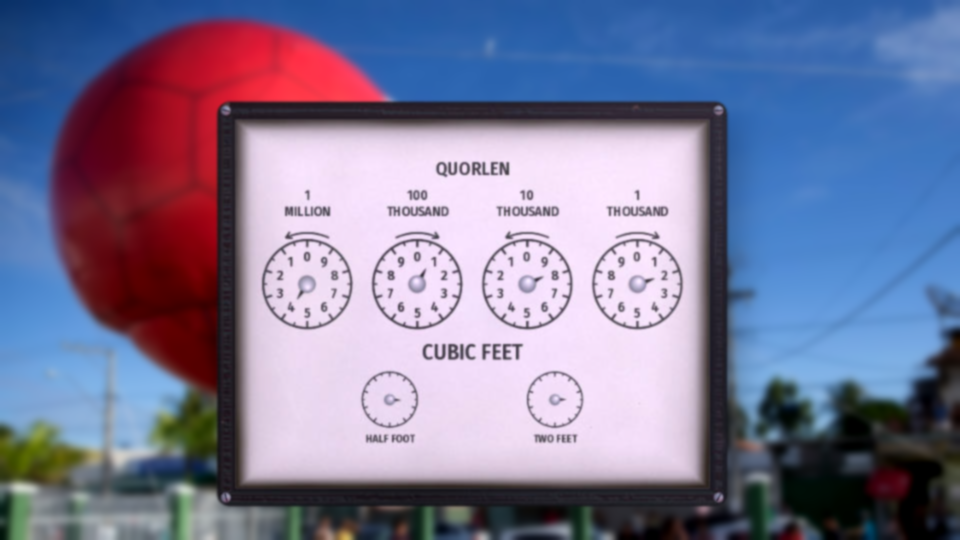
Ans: {"value": 408200, "unit": "ft³"}
